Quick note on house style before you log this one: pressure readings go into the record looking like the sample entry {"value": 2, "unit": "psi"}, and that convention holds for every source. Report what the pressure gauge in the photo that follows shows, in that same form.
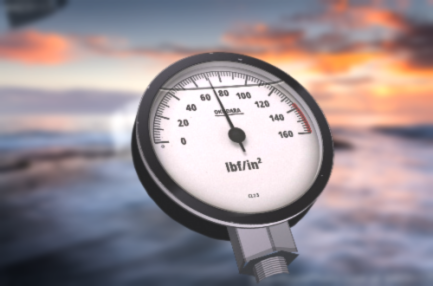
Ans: {"value": 70, "unit": "psi"}
